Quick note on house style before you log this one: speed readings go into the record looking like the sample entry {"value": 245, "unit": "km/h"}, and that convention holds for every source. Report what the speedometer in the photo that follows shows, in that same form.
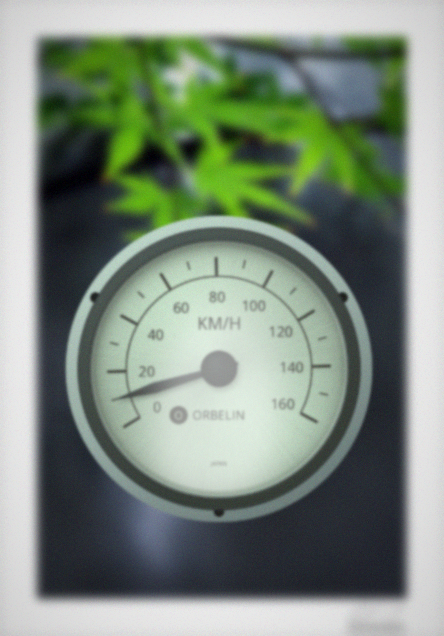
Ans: {"value": 10, "unit": "km/h"}
